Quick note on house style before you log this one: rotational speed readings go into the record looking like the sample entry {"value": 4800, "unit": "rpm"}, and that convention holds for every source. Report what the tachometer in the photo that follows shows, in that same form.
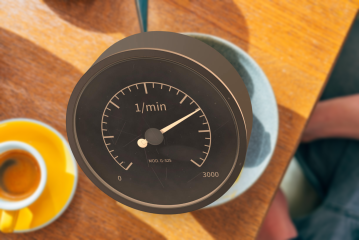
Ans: {"value": 2200, "unit": "rpm"}
